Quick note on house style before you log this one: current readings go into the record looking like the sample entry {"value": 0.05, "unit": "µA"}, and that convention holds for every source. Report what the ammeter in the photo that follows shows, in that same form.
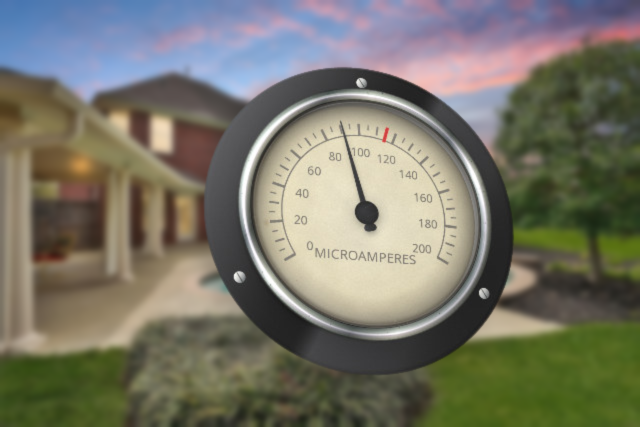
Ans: {"value": 90, "unit": "µA"}
